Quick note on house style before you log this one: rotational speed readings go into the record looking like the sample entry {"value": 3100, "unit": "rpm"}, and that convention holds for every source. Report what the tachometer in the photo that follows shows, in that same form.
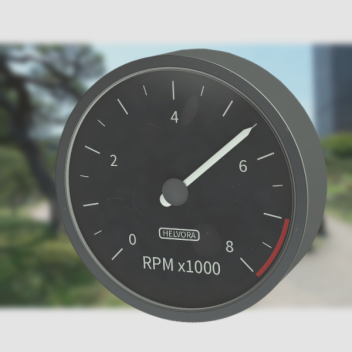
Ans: {"value": 5500, "unit": "rpm"}
